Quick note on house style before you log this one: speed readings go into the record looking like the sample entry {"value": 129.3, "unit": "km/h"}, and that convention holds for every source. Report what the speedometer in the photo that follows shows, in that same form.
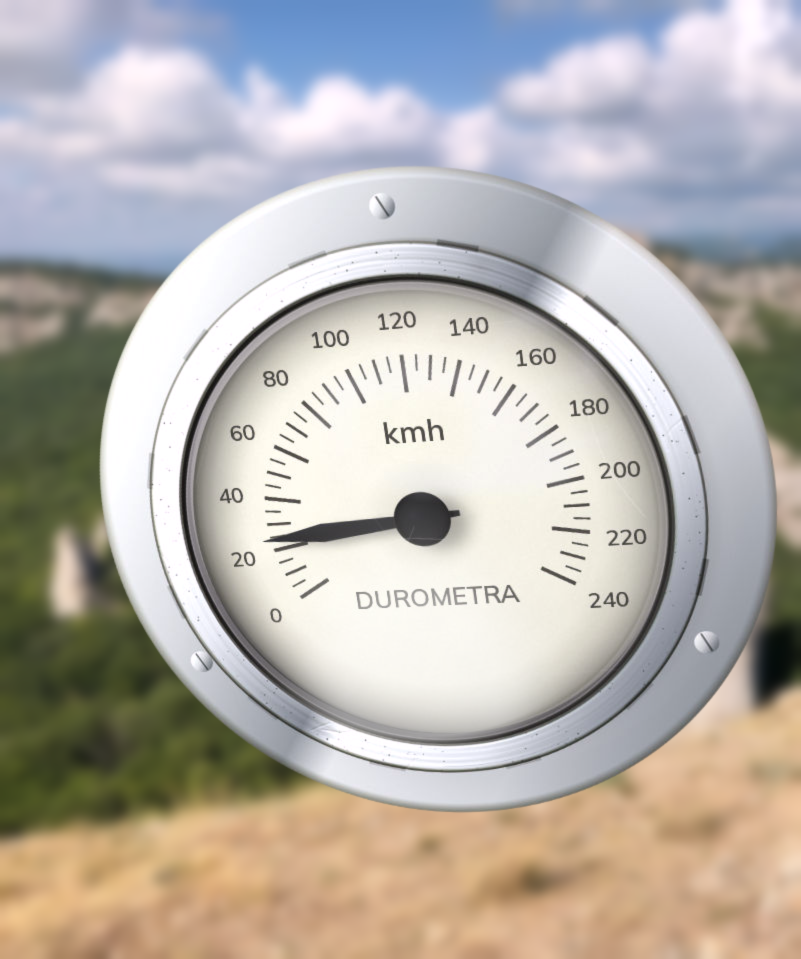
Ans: {"value": 25, "unit": "km/h"}
